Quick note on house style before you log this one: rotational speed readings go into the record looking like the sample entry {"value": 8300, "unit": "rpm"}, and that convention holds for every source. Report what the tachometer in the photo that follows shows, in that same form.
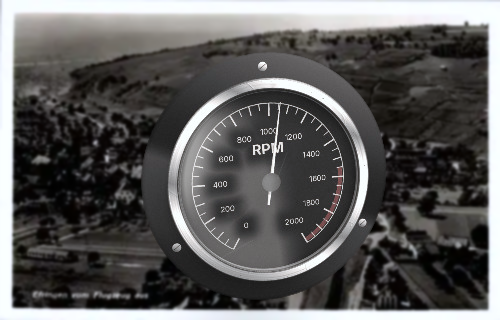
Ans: {"value": 1050, "unit": "rpm"}
